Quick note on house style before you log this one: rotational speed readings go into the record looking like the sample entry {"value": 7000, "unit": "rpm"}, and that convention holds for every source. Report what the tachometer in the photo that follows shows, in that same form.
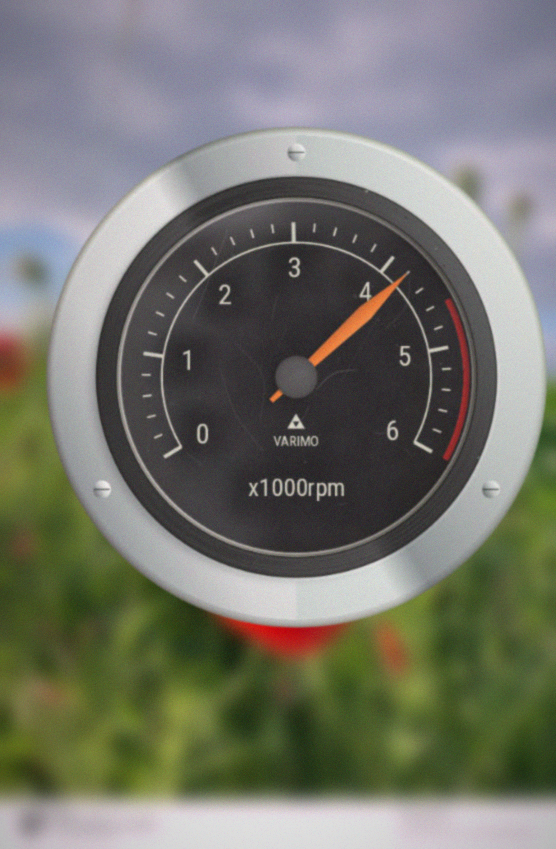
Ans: {"value": 4200, "unit": "rpm"}
